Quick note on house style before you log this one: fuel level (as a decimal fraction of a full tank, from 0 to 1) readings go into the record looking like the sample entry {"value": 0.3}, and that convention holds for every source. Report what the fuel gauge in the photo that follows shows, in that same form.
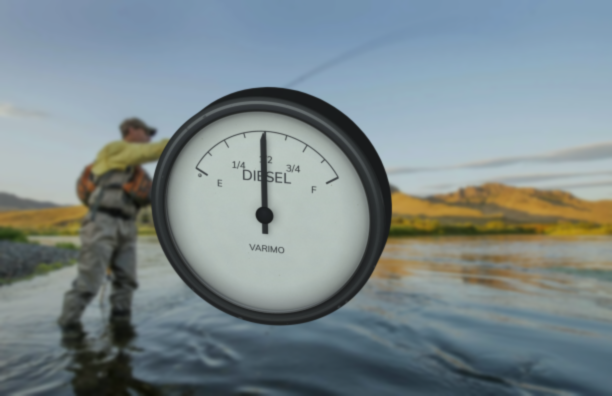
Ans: {"value": 0.5}
